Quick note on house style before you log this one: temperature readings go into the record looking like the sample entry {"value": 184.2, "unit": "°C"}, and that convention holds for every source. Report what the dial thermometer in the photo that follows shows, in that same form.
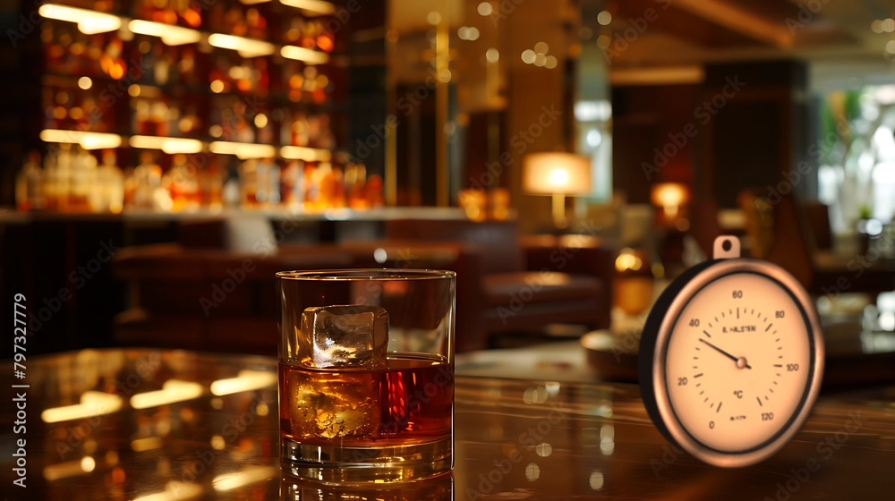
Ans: {"value": 36, "unit": "°C"}
